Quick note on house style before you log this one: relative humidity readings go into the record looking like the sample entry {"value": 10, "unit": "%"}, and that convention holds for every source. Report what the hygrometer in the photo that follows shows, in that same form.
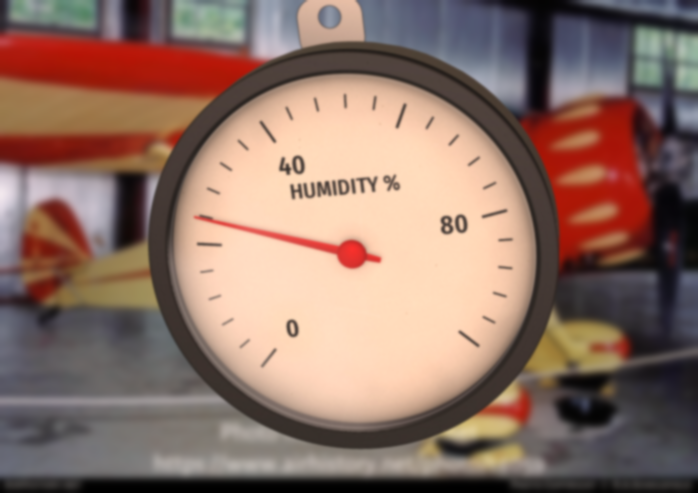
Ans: {"value": 24, "unit": "%"}
